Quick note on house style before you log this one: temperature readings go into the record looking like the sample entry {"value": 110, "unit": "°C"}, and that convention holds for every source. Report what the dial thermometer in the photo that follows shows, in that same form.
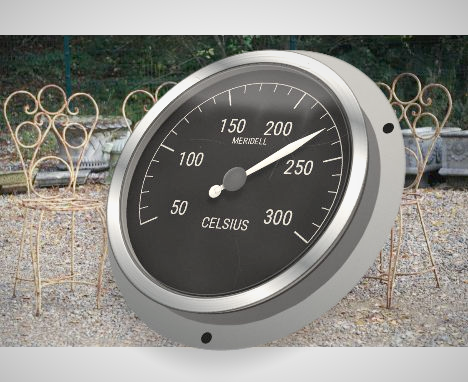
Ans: {"value": 230, "unit": "°C"}
